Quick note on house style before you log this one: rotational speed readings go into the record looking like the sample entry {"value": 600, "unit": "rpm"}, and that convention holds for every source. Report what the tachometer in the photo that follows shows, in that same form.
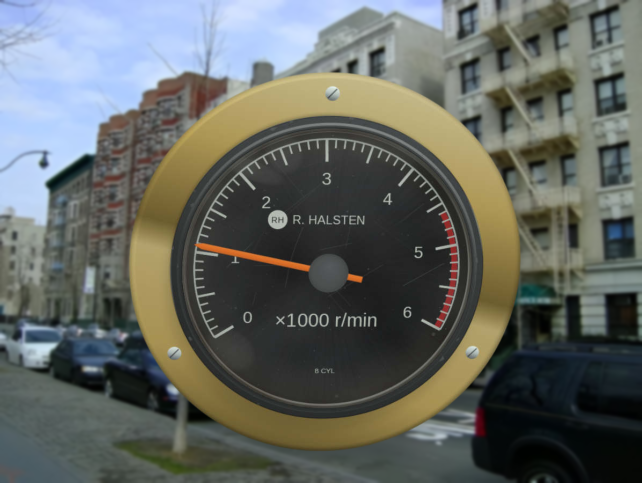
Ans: {"value": 1100, "unit": "rpm"}
